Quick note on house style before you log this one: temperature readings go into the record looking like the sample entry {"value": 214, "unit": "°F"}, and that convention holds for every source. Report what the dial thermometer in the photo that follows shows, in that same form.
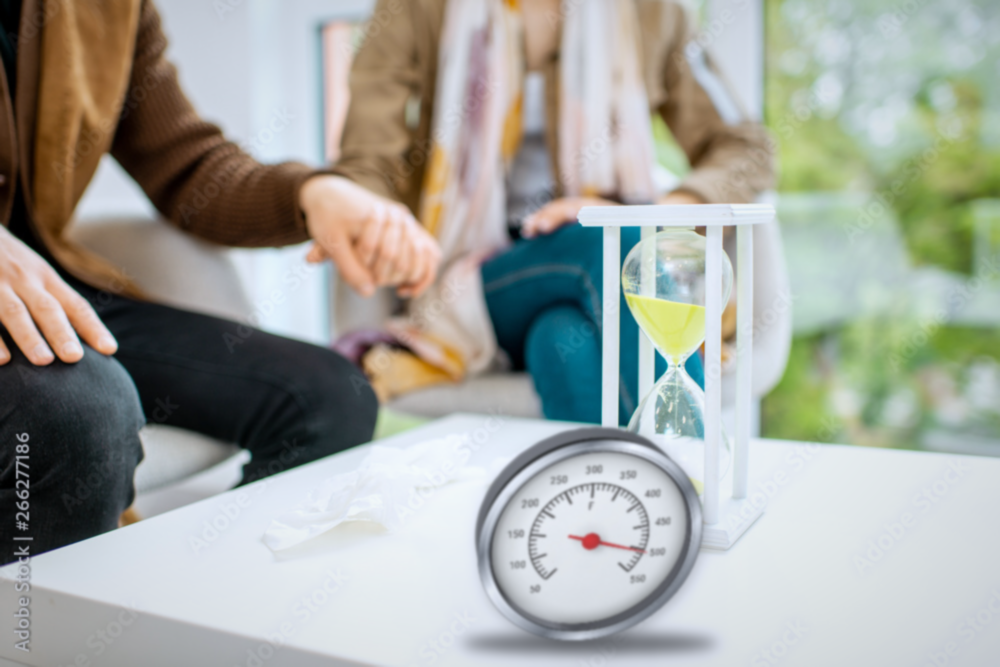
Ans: {"value": 500, "unit": "°F"}
